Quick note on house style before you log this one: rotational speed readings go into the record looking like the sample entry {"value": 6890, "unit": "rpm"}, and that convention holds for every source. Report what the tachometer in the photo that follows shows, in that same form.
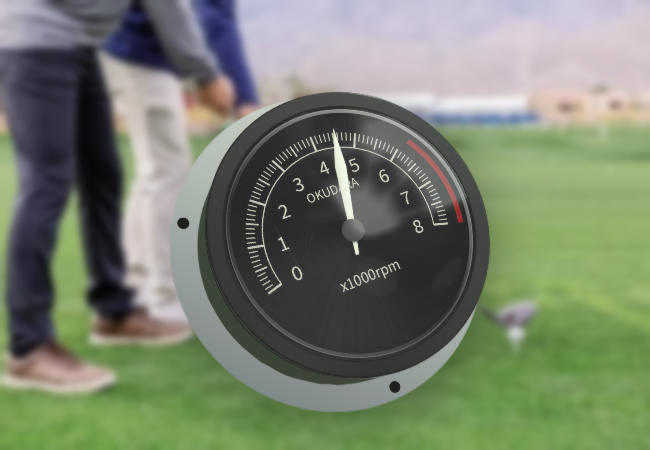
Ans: {"value": 4500, "unit": "rpm"}
